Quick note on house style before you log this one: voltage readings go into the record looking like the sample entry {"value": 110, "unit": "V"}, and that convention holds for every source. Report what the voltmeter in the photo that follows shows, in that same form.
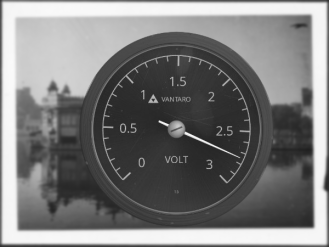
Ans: {"value": 2.75, "unit": "V"}
